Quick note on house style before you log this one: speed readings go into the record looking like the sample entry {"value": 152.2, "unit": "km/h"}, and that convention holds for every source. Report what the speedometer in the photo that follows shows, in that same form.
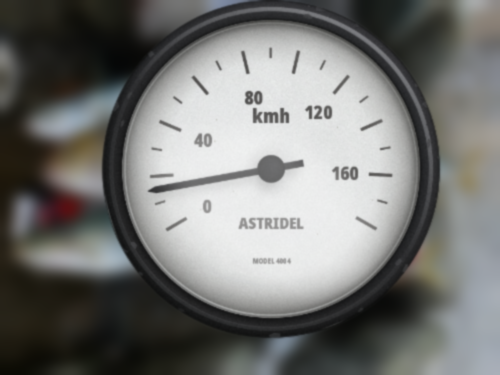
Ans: {"value": 15, "unit": "km/h"}
